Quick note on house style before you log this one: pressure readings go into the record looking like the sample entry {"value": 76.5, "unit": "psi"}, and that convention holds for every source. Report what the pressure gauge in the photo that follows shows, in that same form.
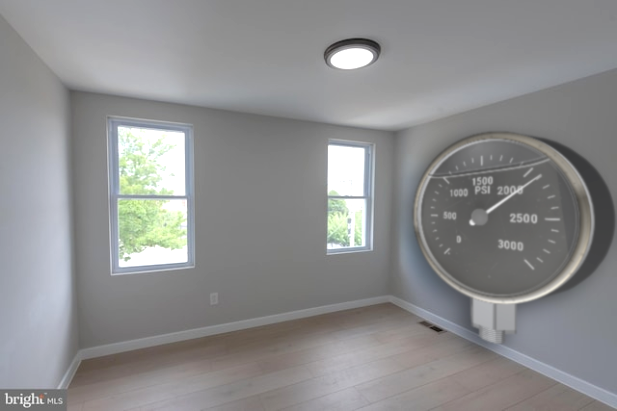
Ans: {"value": 2100, "unit": "psi"}
